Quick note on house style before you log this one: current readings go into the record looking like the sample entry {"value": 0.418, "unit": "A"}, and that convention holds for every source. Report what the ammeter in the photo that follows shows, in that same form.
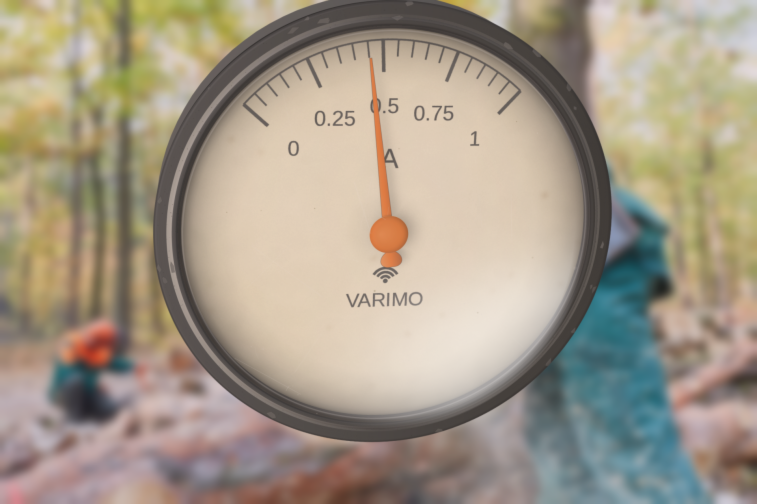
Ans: {"value": 0.45, "unit": "A"}
